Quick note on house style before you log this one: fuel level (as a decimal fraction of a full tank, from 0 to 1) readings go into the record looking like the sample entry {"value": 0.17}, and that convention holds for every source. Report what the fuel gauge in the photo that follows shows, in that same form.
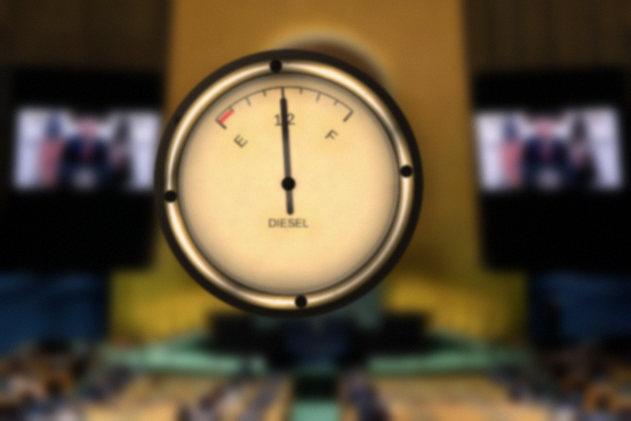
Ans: {"value": 0.5}
